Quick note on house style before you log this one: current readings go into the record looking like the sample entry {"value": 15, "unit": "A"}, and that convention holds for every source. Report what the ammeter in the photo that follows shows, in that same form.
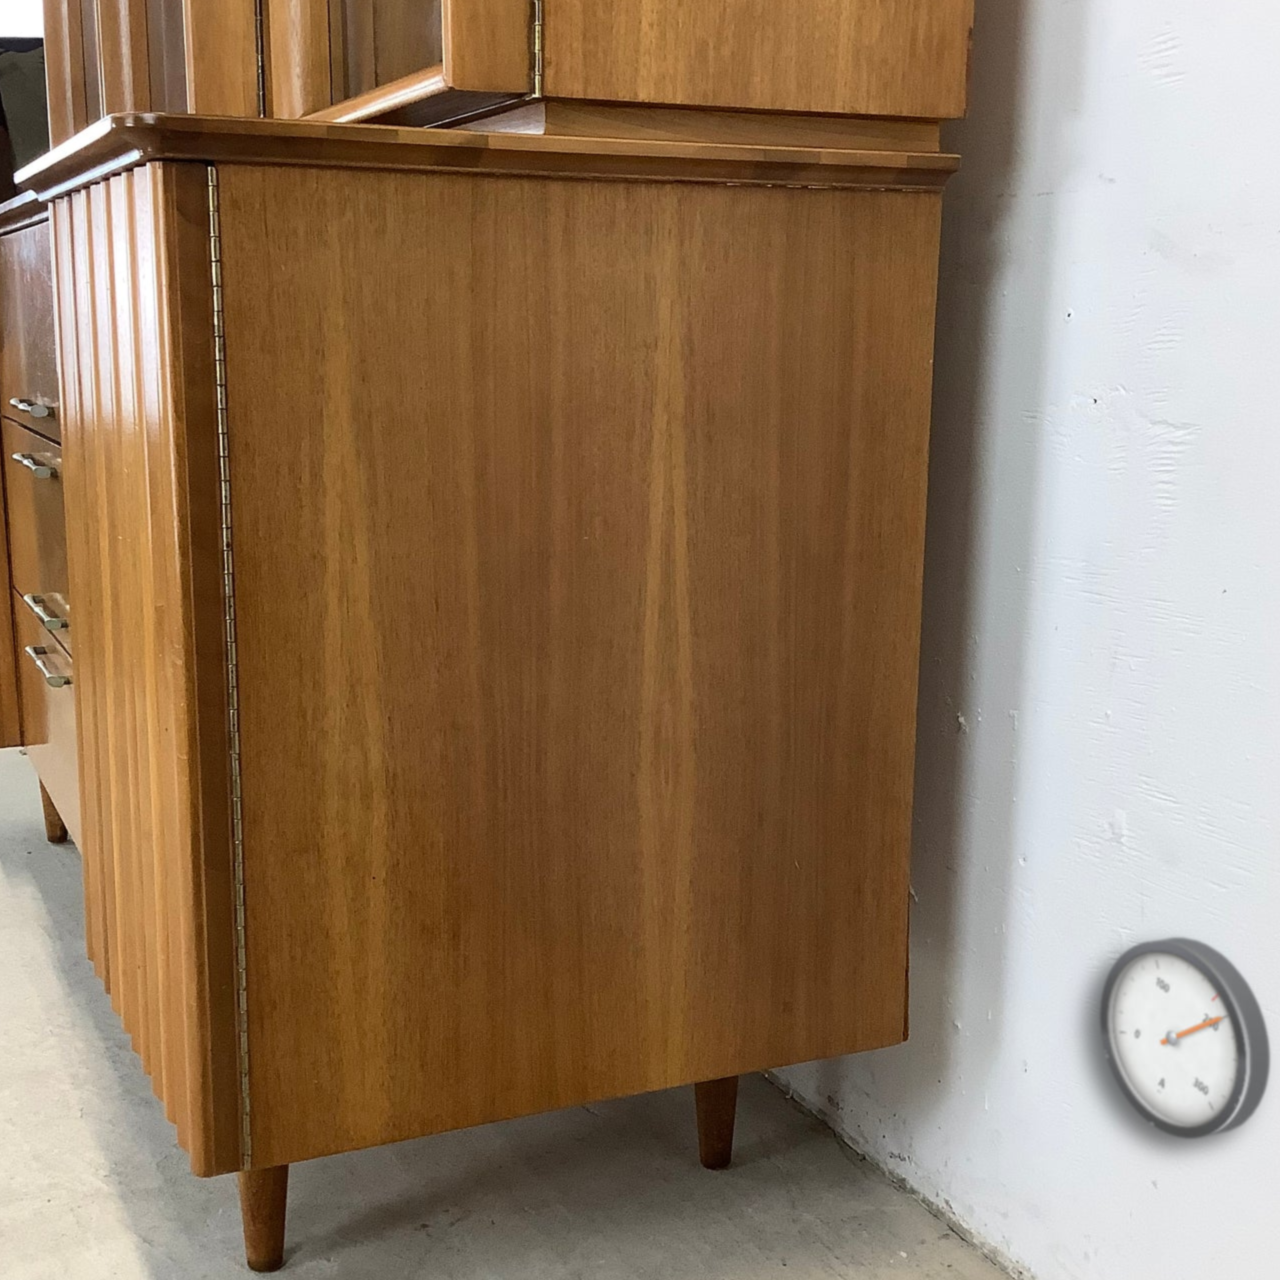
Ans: {"value": 200, "unit": "A"}
